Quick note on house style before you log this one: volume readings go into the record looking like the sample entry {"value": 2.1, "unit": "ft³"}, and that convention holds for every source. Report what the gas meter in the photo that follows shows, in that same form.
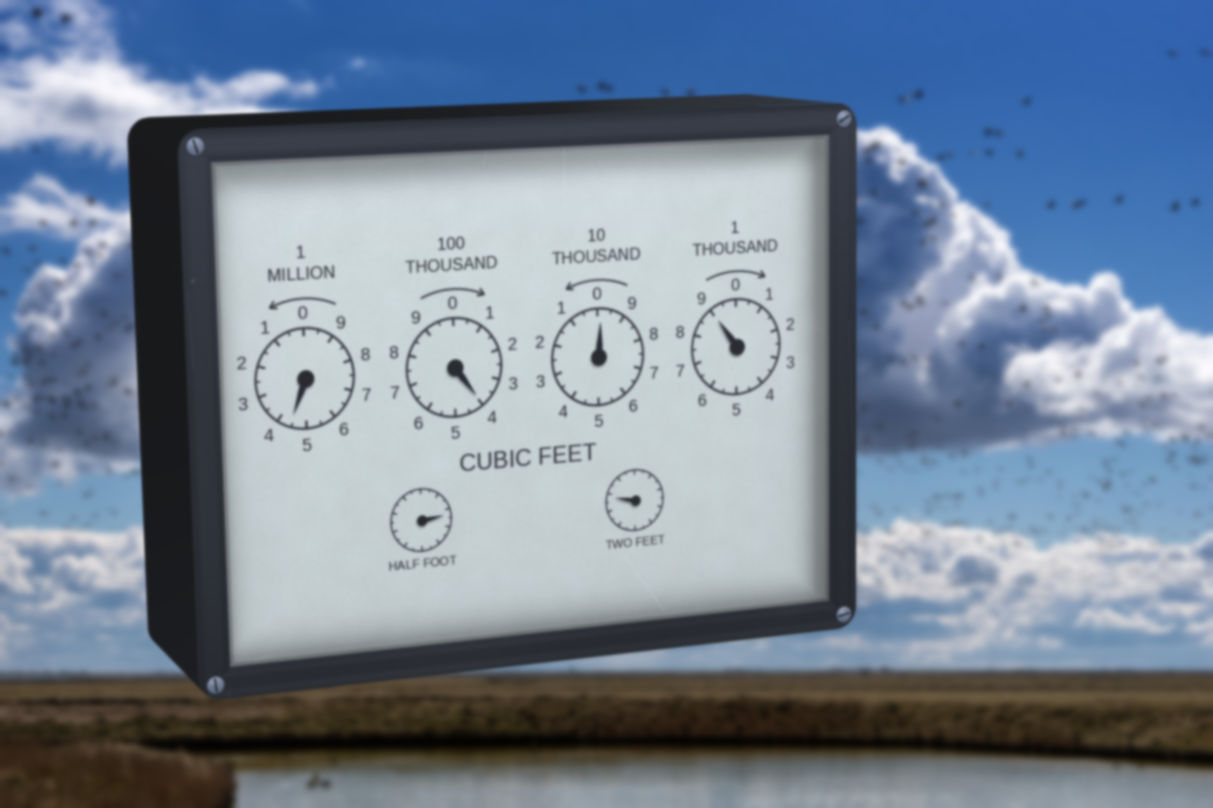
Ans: {"value": 439900, "unit": "ft³"}
